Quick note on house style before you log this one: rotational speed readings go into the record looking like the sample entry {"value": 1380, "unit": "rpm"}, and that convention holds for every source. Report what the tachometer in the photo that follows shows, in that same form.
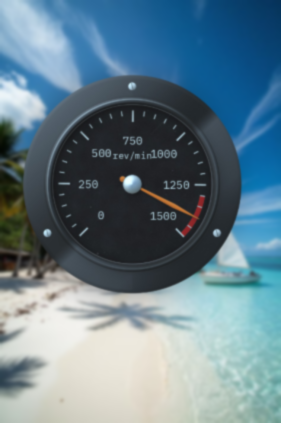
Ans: {"value": 1400, "unit": "rpm"}
